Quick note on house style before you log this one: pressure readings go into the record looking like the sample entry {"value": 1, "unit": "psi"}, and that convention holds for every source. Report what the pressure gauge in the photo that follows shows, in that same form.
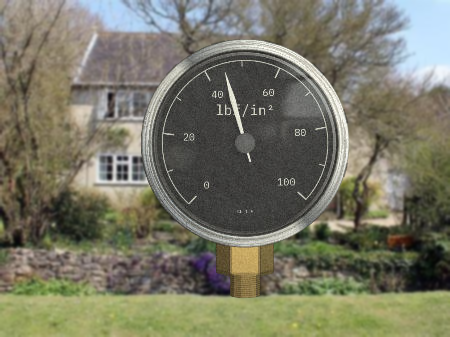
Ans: {"value": 45, "unit": "psi"}
